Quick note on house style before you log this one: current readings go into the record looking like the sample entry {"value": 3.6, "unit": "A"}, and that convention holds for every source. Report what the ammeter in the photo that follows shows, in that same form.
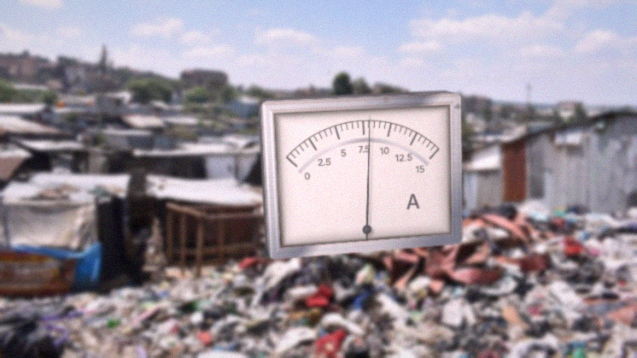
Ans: {"value": 8, "unit": "A"}
